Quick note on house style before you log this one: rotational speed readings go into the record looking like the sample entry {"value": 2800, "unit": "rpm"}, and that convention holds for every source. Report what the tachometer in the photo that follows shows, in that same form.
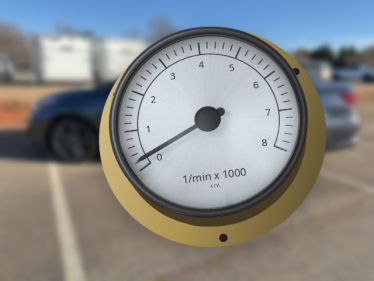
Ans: {"value": 200, "unit": "rpm"}
